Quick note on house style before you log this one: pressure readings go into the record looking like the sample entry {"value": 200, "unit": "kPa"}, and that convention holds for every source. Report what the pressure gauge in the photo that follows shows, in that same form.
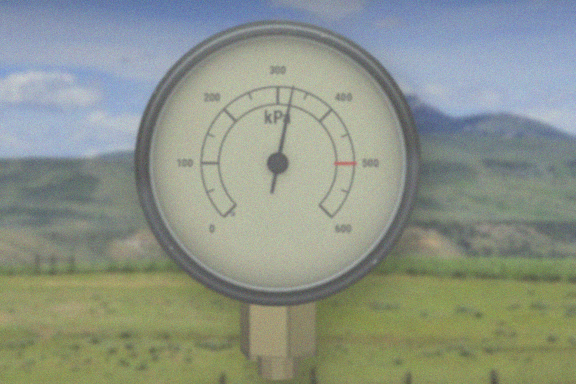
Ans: {"value": 325, "unit": "kPa"}
